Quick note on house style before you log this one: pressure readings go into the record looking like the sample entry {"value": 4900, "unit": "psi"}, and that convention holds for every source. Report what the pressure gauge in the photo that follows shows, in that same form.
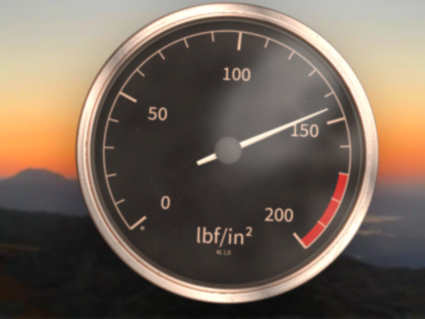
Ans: {"value": 145, "unit": "psi"}
